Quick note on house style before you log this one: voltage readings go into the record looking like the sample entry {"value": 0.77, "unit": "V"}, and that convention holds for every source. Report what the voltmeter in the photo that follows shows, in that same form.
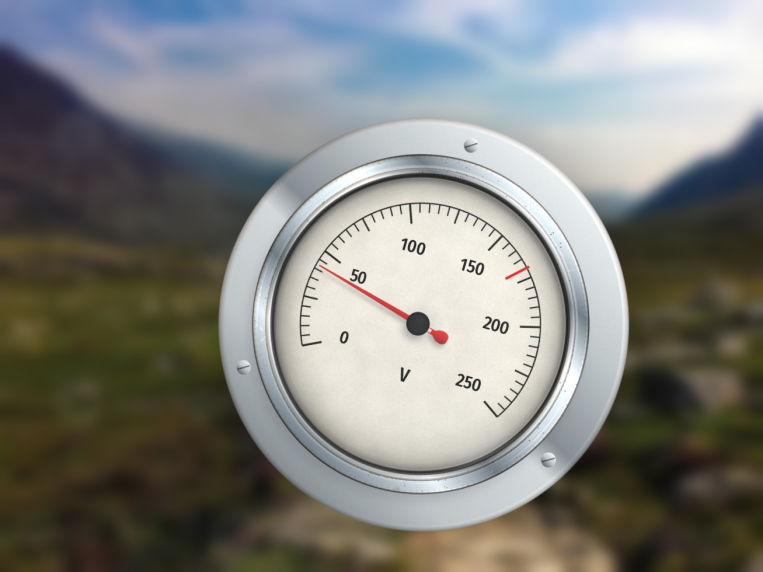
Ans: {"value": 42.5, "unit": "V"}
